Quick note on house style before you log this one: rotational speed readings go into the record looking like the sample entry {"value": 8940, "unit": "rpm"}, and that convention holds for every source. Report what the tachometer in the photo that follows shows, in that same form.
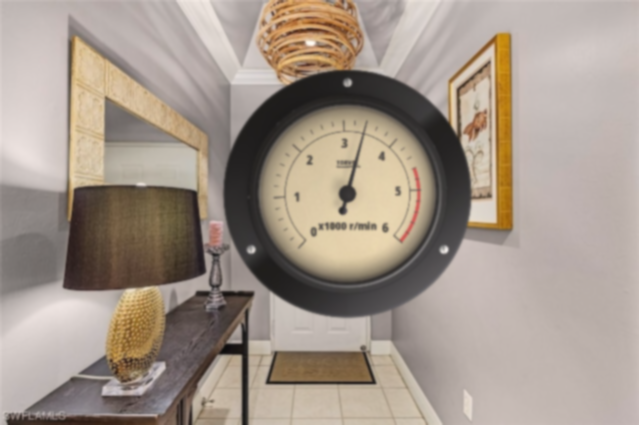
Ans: {"value": 3400, "unit": "rpm"}
